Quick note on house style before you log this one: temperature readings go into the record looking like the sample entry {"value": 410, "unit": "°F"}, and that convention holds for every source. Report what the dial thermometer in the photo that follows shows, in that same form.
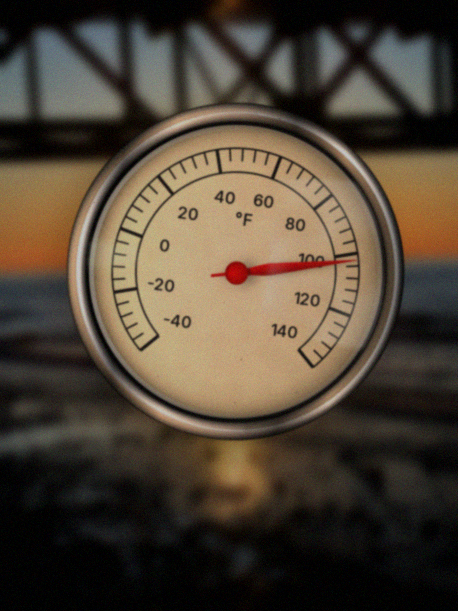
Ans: {"value": 102, "unit": "°F"}
